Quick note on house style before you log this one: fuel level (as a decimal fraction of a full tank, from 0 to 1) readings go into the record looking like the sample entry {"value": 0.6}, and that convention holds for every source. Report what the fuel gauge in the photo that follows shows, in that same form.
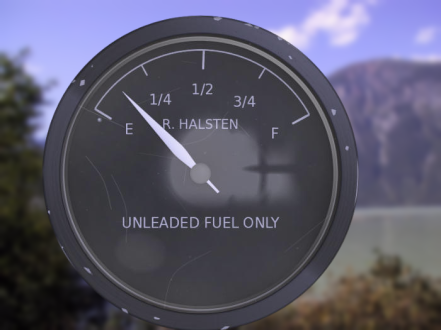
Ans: {"value": 0.125}
